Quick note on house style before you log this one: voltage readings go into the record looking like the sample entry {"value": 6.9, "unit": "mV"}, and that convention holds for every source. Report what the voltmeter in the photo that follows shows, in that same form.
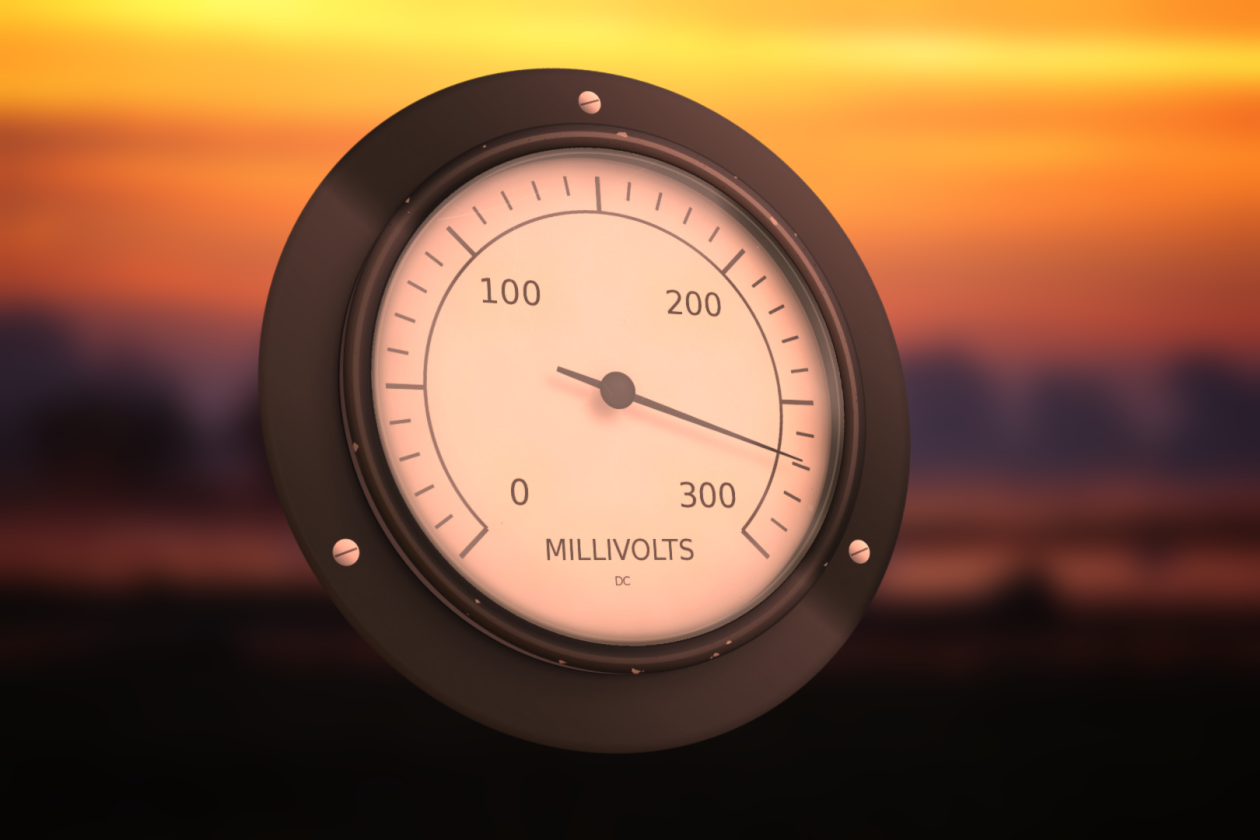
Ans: {"value": 270, "unit": "mV"}
